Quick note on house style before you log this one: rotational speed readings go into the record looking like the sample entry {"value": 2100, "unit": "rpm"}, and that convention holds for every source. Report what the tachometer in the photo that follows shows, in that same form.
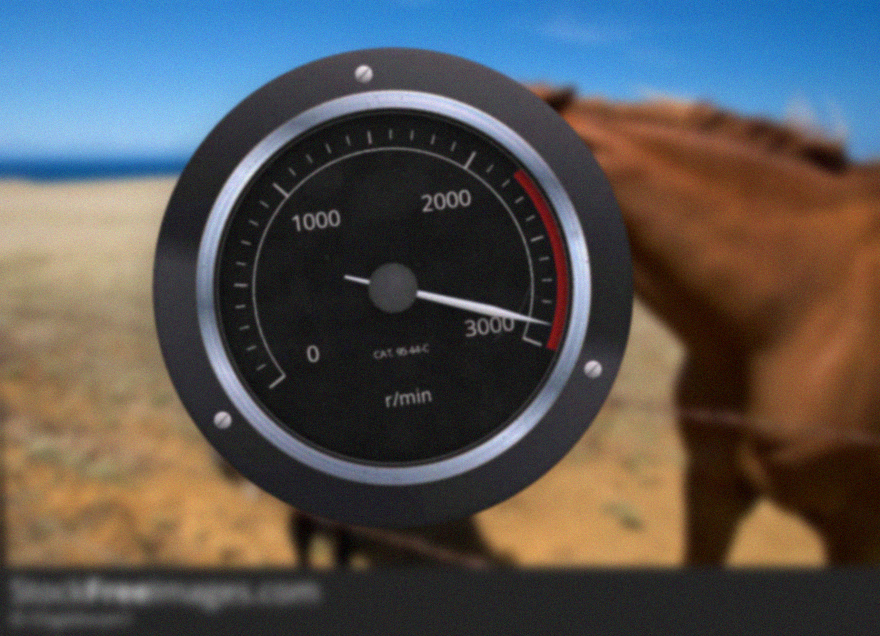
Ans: {"value": 2900, "unit": "rpm"}
